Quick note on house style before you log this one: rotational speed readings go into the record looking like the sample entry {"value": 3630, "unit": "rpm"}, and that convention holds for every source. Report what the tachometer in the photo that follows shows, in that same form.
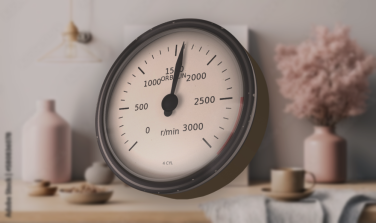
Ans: {"value": 1600, "unit": "rpm"}
